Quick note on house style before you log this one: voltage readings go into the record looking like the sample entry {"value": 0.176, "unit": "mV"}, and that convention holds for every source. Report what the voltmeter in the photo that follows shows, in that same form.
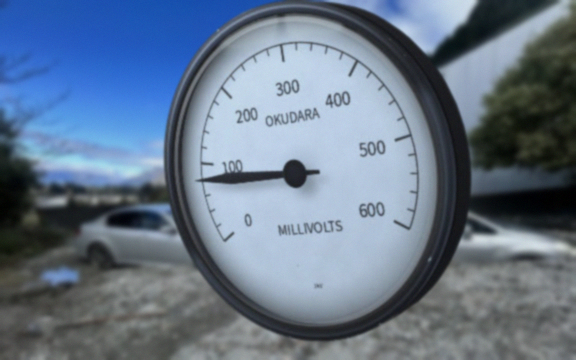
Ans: {"value": 80, "unit": "mV"}
